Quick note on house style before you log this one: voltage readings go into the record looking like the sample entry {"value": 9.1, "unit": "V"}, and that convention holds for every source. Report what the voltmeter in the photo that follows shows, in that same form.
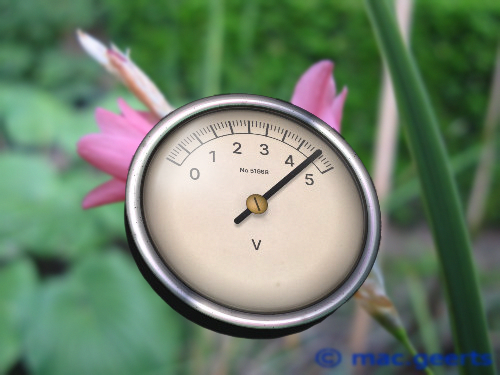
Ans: {"value": 4.5, "unit": "V"}
